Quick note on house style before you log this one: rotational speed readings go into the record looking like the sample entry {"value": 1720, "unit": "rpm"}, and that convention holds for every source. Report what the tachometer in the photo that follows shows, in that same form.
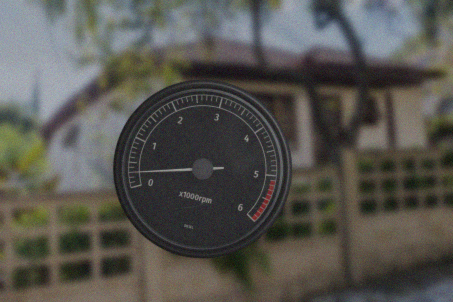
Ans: {"value": 300, "unit": "rpm"}
